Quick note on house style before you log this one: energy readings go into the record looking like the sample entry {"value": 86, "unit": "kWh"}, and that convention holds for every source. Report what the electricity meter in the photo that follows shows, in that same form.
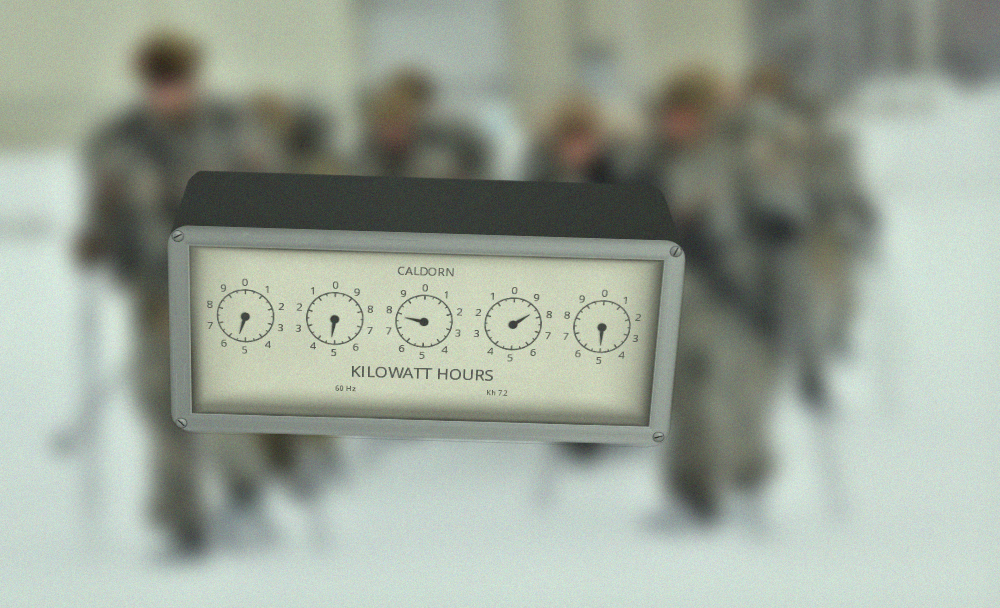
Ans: {"value": 54785, "unit": "kWh"}
